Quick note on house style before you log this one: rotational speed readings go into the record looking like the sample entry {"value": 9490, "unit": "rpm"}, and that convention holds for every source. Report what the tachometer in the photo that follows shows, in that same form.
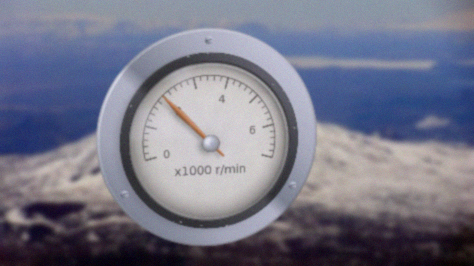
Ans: {"value": 2000, "unit": "rpm"}
